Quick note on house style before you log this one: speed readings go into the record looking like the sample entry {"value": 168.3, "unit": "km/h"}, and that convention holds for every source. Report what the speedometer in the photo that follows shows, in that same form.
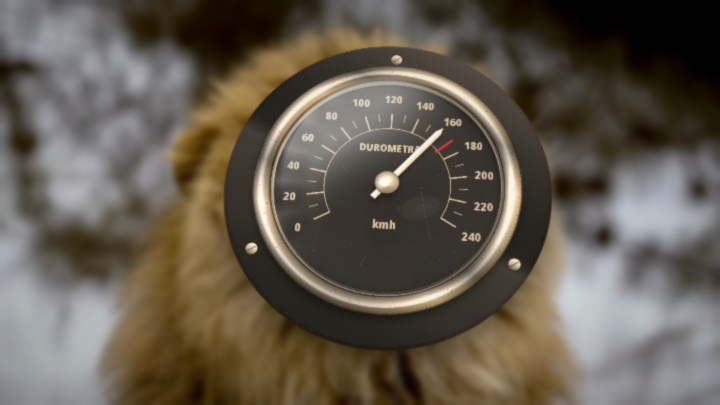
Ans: {"value": 160, "unit": "km/h"}
